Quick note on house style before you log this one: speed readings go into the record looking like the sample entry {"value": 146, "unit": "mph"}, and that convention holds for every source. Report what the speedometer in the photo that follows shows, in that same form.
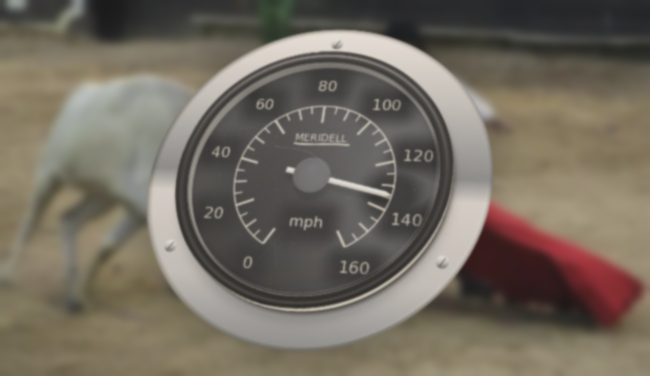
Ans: {"value": 135, "unit": "mph"}
